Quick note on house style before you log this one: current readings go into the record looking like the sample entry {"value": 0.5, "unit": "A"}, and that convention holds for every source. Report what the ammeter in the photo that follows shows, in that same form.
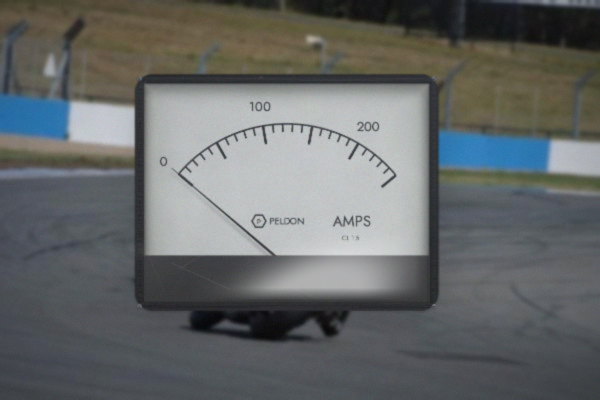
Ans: {"value": 0, "unit": "A"}
